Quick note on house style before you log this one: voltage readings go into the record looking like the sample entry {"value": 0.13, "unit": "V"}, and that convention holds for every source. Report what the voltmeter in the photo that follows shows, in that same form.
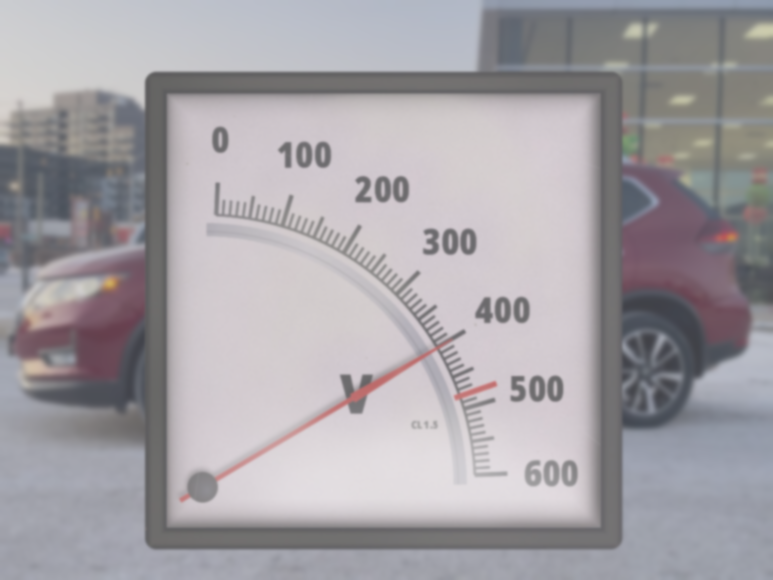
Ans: {"value": 400, "unit": "V"}
